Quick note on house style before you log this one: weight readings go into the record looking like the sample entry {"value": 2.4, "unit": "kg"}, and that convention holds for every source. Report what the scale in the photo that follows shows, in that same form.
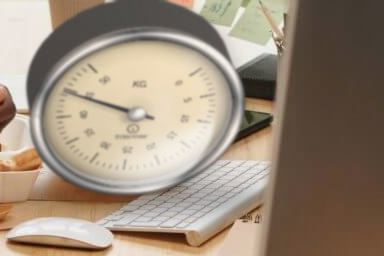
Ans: {"value": 45, "unit": "kg"}
